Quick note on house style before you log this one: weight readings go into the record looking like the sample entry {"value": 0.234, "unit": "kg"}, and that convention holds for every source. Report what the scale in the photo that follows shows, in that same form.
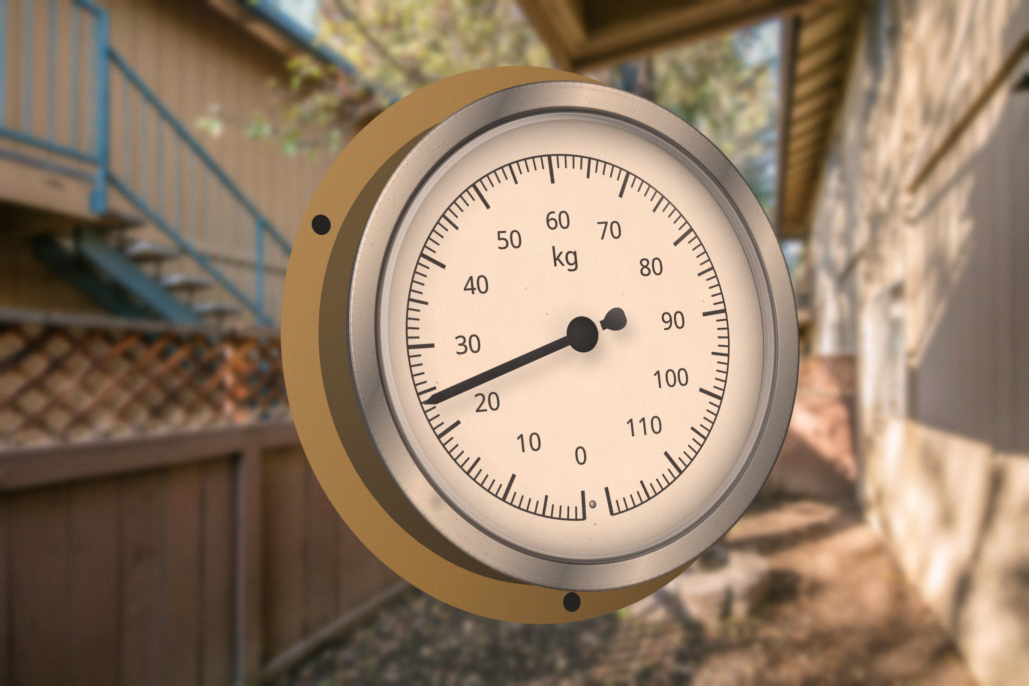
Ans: {"value": 24, "unit": "kg"}
